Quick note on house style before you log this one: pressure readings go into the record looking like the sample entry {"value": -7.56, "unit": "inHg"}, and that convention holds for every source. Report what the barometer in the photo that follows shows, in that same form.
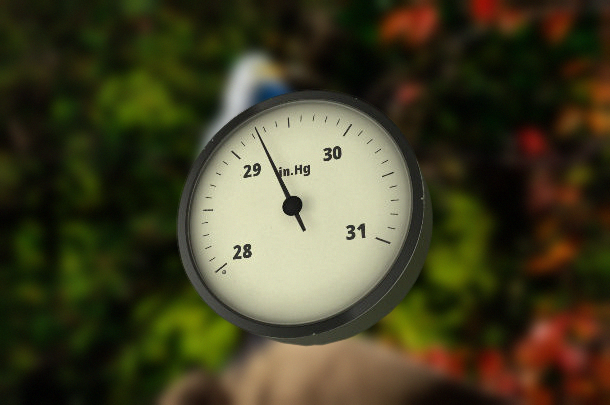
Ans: {"value": 29.25, "unit": "inHg"}
